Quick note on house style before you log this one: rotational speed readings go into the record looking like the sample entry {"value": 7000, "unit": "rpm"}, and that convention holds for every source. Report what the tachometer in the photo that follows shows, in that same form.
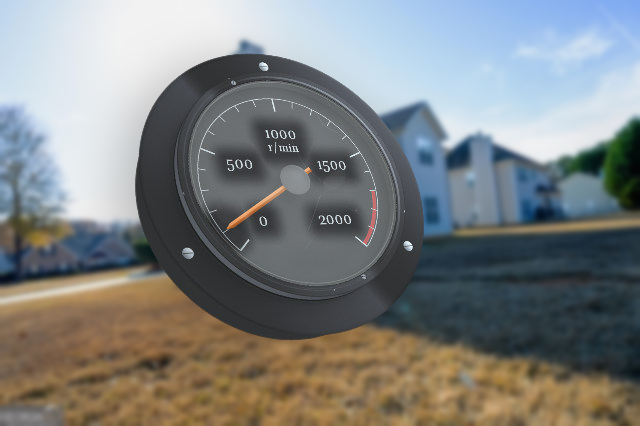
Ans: {"value": 100, "unit": "rpm"}
